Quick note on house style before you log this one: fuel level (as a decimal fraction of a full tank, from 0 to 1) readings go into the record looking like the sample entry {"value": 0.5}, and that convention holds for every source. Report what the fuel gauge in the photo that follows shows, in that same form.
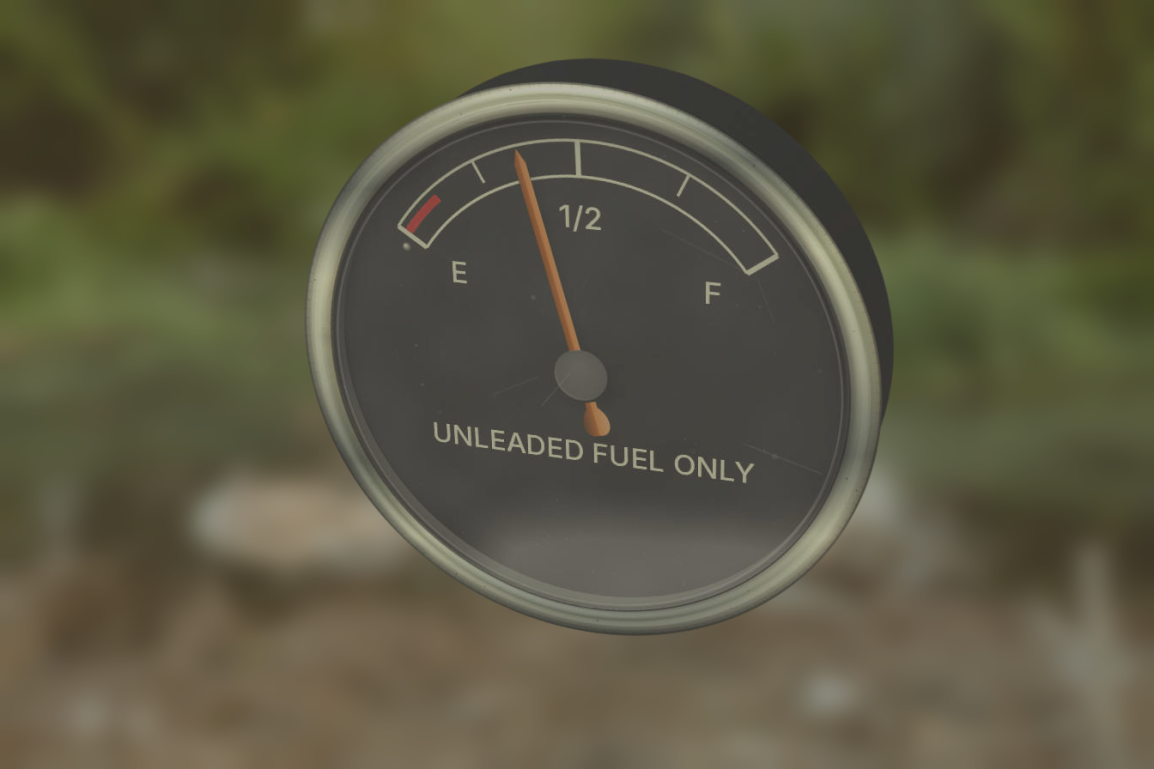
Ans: {"value": 0.375}
